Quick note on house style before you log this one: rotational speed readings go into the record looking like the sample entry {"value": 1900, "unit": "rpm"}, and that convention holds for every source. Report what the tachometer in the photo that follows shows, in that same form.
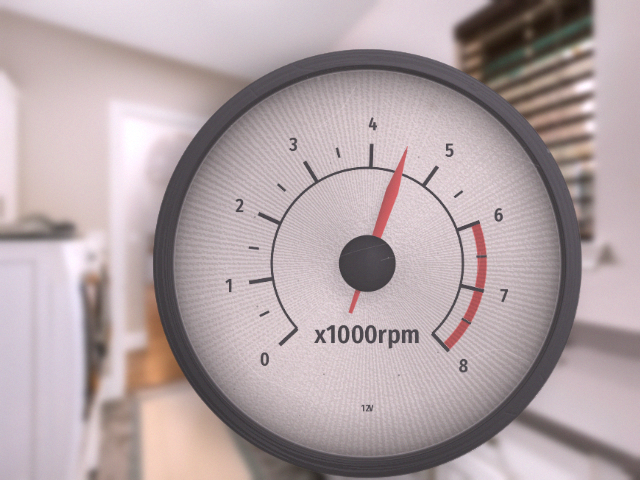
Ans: {"value": 4500, "unit": "rpm"}
